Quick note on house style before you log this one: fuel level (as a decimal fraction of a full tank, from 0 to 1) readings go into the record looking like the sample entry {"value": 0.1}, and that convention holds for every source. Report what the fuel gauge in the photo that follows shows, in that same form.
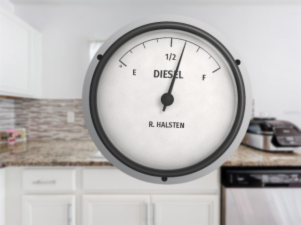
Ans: {"value": 0.625}
